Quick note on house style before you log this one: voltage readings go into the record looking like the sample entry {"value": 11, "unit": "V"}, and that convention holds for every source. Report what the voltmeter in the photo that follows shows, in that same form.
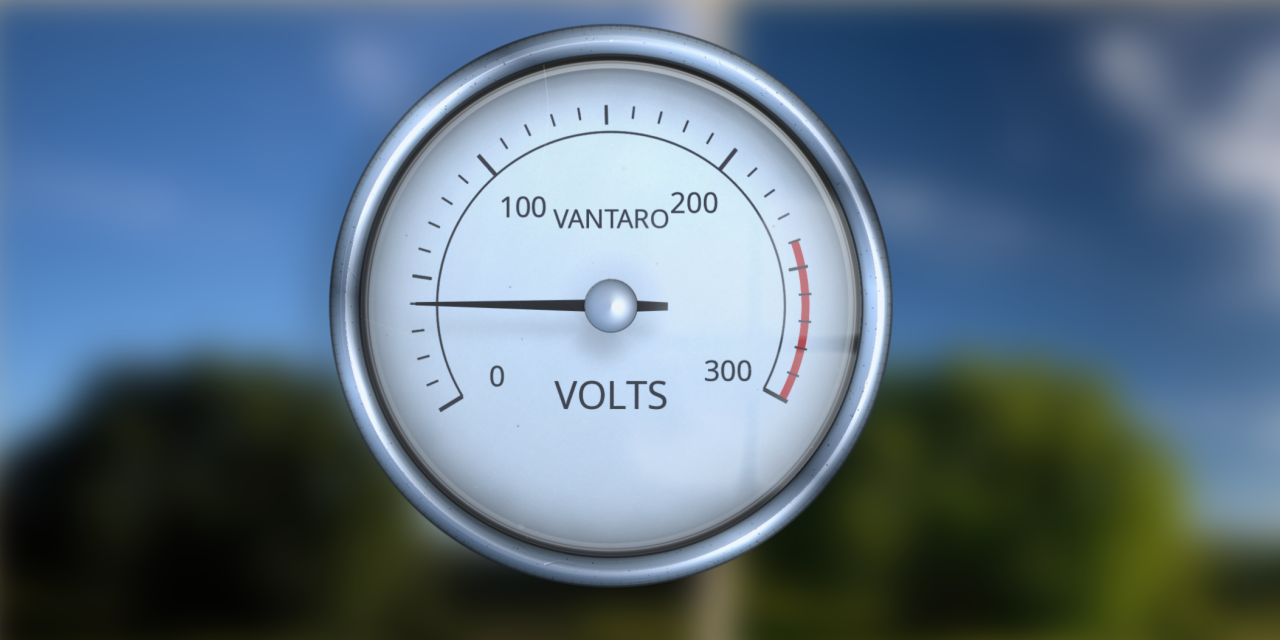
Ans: {"value": 40, "unit": "V"}
